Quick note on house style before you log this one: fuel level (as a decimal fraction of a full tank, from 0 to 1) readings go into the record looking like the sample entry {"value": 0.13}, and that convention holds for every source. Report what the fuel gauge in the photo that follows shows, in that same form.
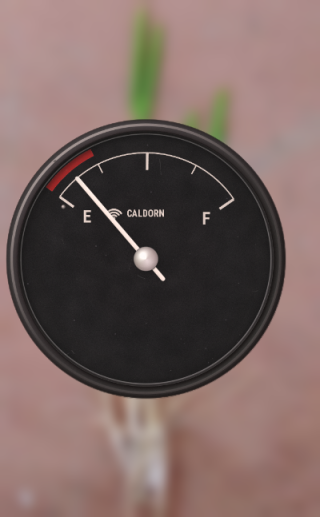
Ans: {"value": 0.125}
